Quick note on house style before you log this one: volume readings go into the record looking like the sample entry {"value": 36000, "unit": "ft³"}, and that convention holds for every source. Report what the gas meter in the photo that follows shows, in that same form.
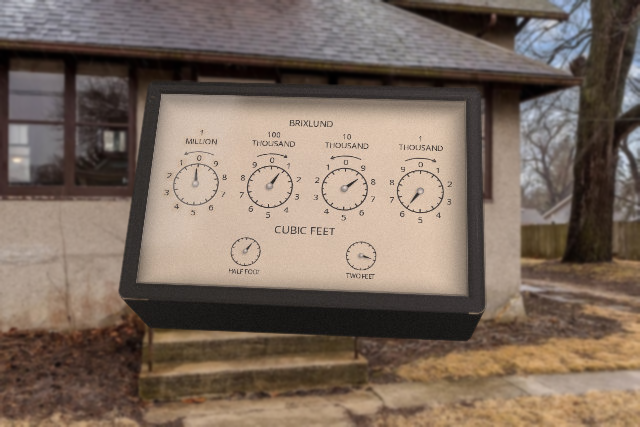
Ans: {"value": 8600, "unit": "ft³"}
